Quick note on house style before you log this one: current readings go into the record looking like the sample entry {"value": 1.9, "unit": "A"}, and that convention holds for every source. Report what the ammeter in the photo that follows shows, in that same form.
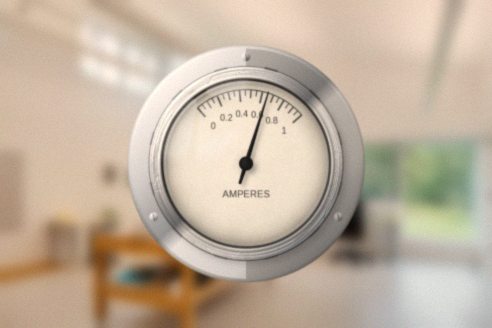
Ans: {"value": 0.65, "unit": "A"}
